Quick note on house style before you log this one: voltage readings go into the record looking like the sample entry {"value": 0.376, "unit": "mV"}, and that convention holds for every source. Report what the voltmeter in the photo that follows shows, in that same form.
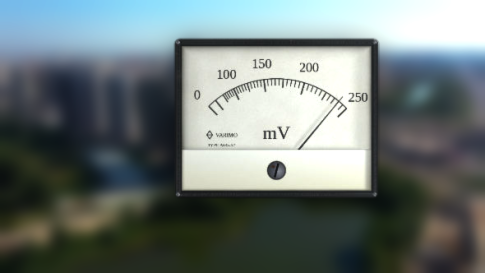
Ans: {"value": 240, "unit": "mV"}
